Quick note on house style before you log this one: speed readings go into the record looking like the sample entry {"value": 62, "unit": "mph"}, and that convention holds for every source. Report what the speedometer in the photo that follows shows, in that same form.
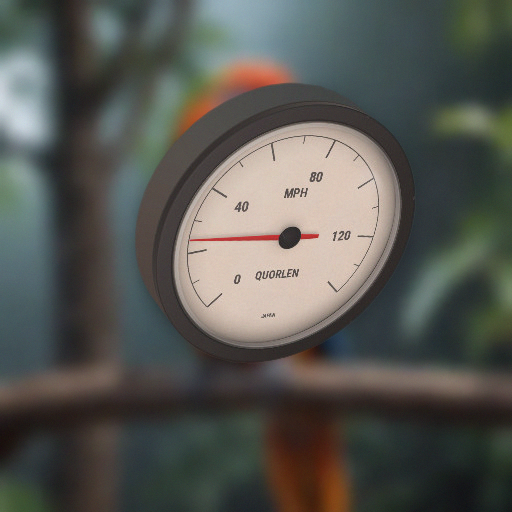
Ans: {"value": 25, "unit": "mph"}
